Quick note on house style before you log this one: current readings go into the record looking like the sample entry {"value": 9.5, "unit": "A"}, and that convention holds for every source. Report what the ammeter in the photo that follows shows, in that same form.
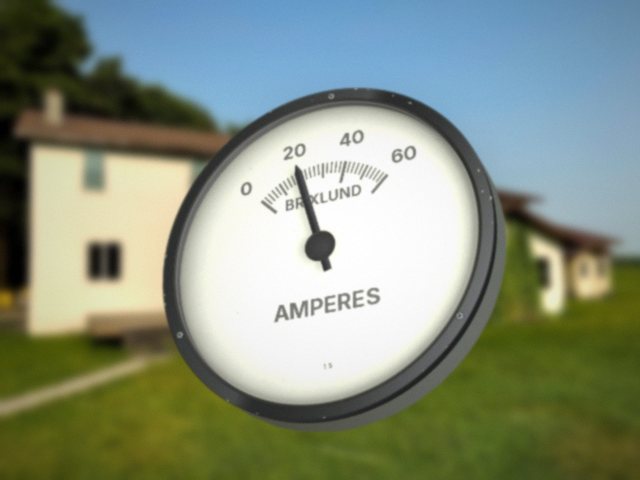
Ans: {"value": 20, "unit": "A"}
